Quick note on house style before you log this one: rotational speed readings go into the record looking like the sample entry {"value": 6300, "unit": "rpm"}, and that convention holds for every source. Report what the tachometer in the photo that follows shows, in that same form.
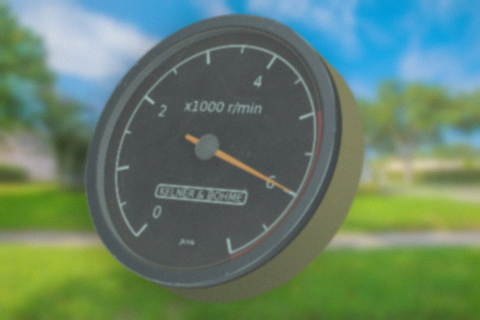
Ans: {"value": 6000, "unit": "rpm"}
